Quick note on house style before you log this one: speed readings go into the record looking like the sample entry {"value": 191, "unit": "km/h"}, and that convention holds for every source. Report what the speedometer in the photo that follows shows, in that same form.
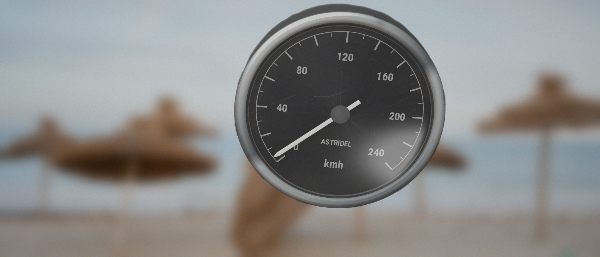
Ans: {"value": 5, "unit": "km/h"}
